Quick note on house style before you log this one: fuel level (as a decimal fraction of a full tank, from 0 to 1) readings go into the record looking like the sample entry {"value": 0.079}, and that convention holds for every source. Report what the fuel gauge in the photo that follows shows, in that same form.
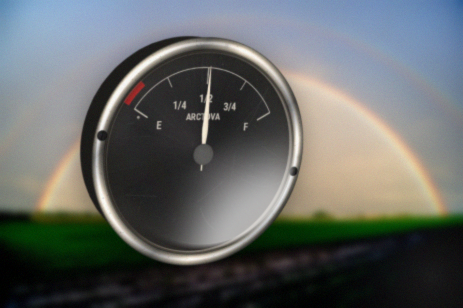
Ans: {"value": 0.5}
